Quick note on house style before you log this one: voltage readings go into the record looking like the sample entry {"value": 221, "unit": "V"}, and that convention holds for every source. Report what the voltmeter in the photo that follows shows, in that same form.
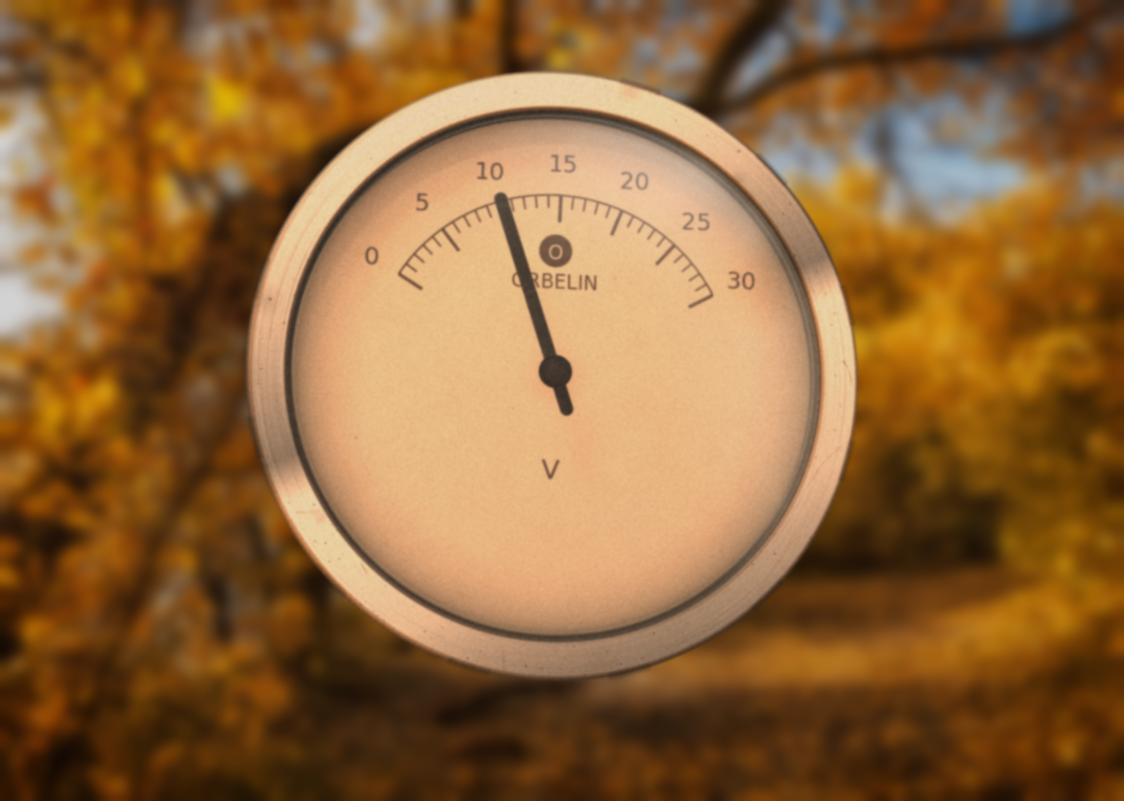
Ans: {"value": 10, "unit": "V"}
